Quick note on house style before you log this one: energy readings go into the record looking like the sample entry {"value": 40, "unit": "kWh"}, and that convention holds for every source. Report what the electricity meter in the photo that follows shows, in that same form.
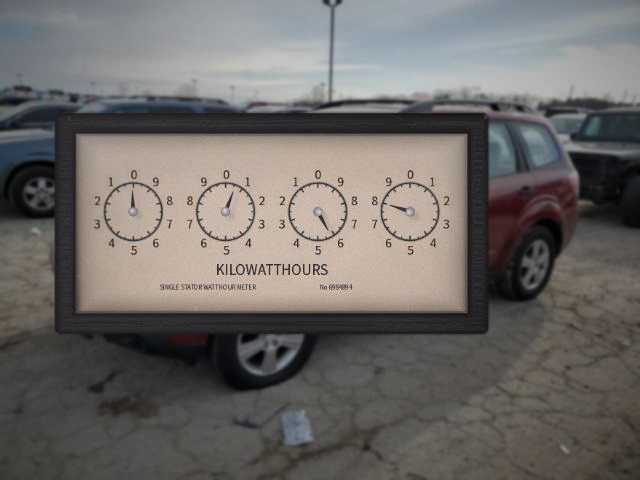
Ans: {"value": 58, "unit": "kWh"}
